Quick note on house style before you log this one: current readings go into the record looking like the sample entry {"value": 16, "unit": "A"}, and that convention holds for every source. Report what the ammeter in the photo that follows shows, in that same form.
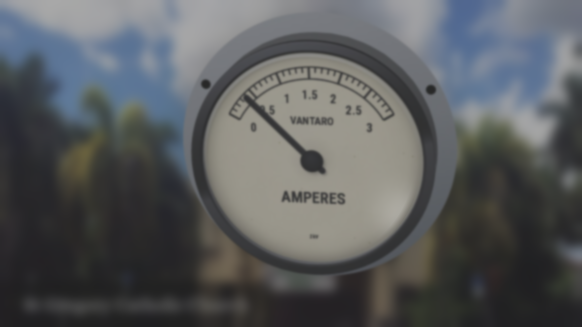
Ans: {"value": 0.4, "unit": "A"}
